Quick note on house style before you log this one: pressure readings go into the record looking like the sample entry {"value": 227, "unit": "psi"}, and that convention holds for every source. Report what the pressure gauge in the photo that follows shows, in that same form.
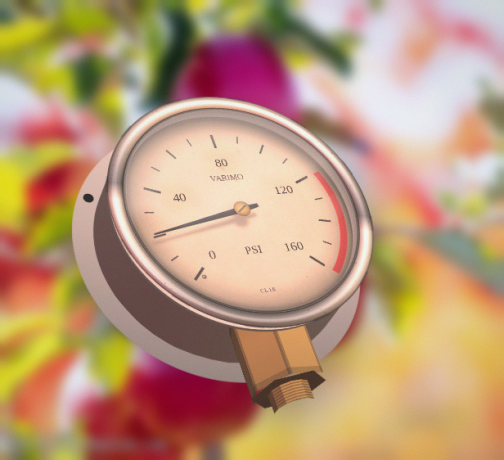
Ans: {"value": 20, "unit": "psi"}
